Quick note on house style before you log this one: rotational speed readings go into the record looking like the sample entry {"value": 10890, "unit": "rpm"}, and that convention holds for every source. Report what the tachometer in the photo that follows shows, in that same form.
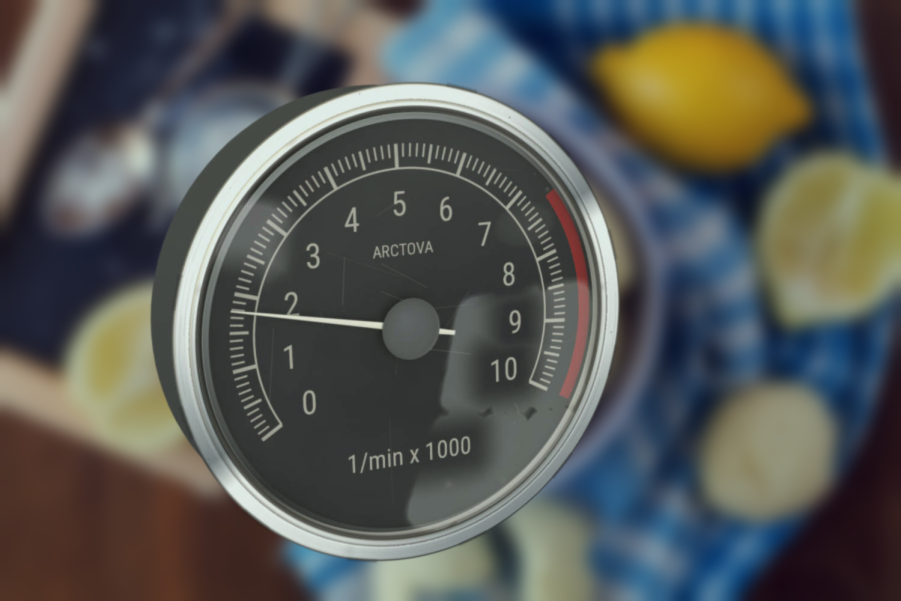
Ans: {"value": 1800, "unit": "rpm"}
